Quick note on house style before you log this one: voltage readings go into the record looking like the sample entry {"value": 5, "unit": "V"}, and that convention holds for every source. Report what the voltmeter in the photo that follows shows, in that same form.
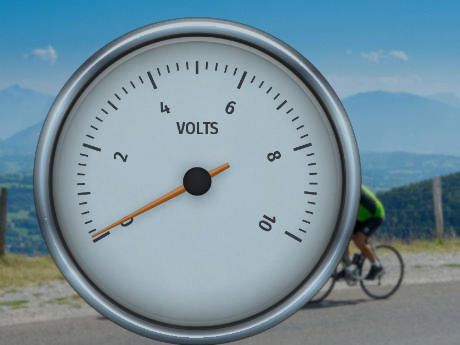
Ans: {"value": 0.1, "unit": "V"}
